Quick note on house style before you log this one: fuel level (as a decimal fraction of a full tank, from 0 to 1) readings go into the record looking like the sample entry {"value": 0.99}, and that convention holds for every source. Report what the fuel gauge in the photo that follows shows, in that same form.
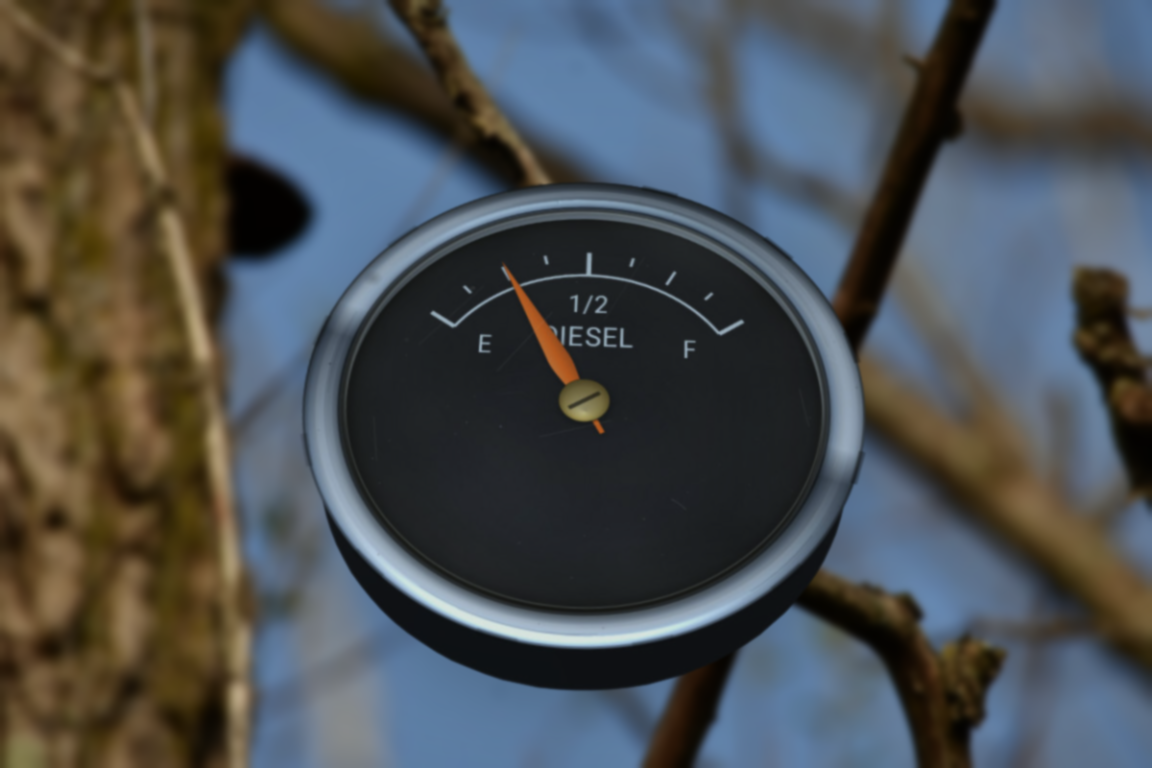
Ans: {"value": 0.25}
